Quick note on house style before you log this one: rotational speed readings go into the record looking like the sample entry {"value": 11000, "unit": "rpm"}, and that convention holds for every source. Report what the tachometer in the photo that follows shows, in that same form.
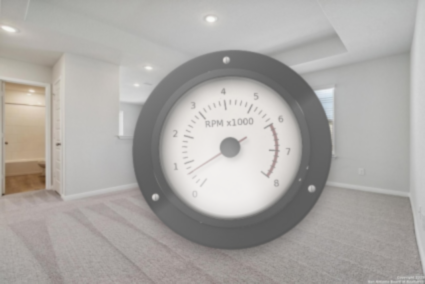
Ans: {"value": 600, "unit": "rpm"}
